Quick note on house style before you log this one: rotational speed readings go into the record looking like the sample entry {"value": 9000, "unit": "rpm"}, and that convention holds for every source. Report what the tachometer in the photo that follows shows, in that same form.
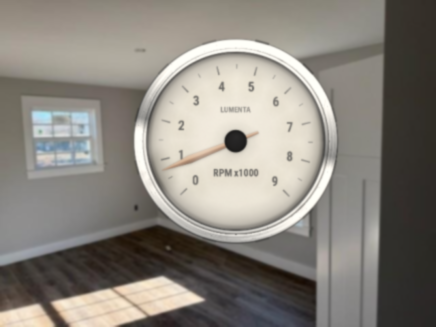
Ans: {"value": 750, "unit": "rpm"}
